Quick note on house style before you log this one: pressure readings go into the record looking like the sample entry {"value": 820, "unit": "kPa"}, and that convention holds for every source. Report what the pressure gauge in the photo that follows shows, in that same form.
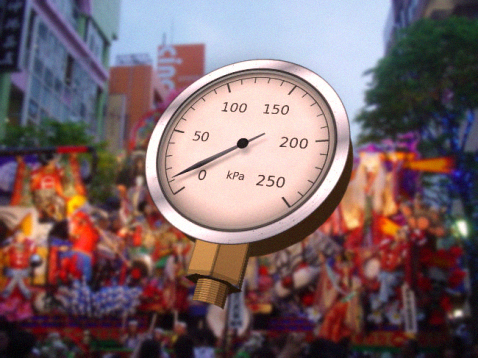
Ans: {"value": 10, "unit": "kPa"}
